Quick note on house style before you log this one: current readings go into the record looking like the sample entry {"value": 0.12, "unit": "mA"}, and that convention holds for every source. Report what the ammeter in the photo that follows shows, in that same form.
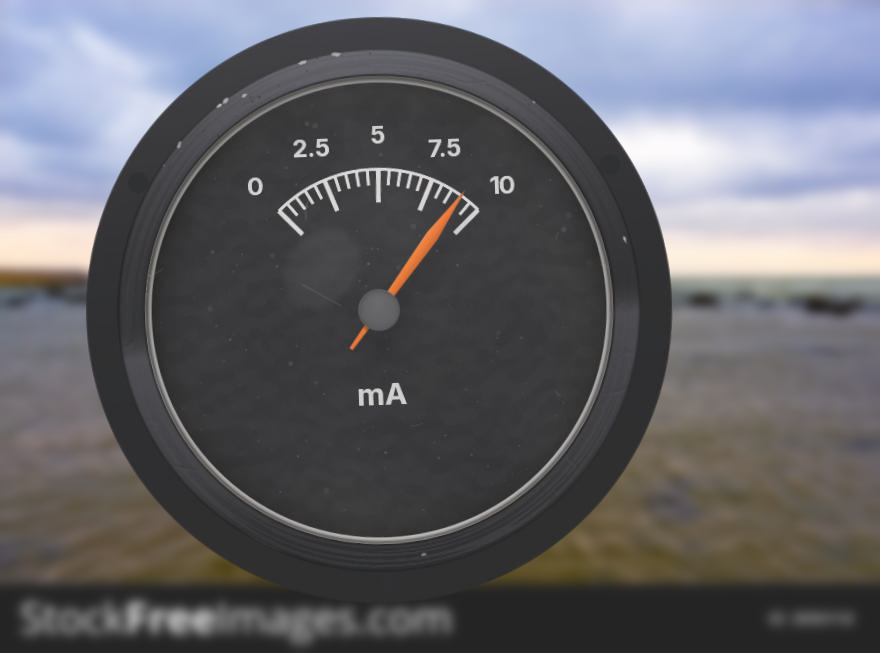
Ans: {"value": 9, "unit": "mA"}
